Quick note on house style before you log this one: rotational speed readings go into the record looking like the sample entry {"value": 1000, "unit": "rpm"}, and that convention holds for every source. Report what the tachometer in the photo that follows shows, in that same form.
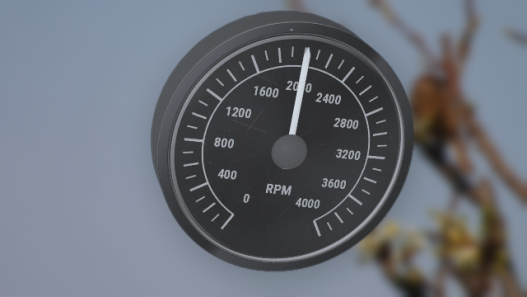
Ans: {"value": 2000, "unit": "rpm"}
